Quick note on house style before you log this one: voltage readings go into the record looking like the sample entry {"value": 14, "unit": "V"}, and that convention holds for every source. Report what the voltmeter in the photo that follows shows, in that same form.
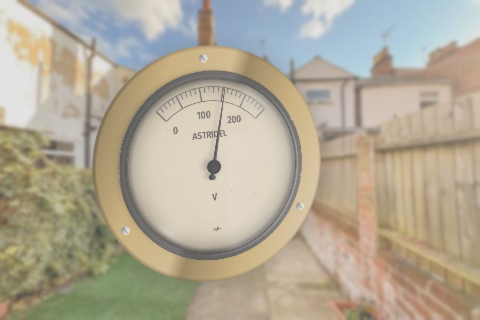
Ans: {"value": 150, "unit": "V"}
